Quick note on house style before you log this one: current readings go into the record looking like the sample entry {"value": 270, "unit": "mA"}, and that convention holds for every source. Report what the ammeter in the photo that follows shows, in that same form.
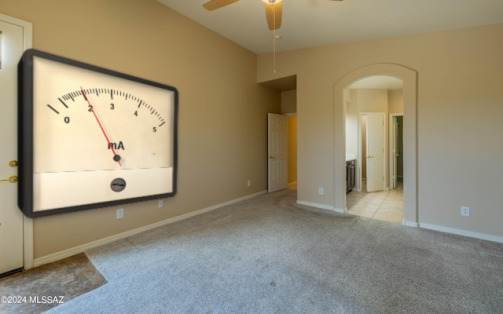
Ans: {"value": 2, "unit": "mA"}
